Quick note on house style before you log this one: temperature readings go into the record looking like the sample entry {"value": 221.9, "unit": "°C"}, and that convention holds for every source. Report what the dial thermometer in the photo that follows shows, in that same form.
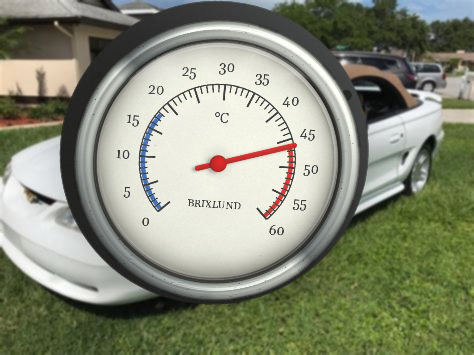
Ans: {"value": 46, "unit": "°C"}
